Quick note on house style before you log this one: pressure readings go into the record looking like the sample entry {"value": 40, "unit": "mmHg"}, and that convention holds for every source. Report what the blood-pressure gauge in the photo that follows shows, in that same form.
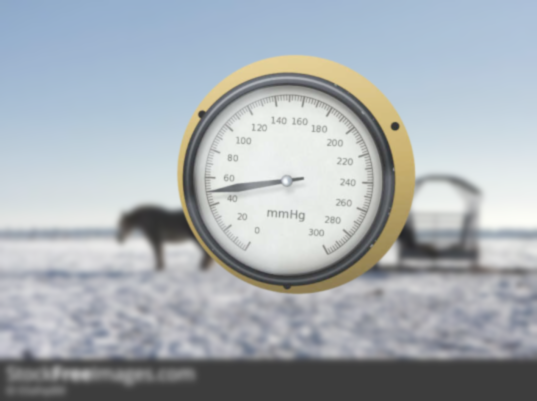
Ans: {"value": 50, "unit": "mmHg"}
